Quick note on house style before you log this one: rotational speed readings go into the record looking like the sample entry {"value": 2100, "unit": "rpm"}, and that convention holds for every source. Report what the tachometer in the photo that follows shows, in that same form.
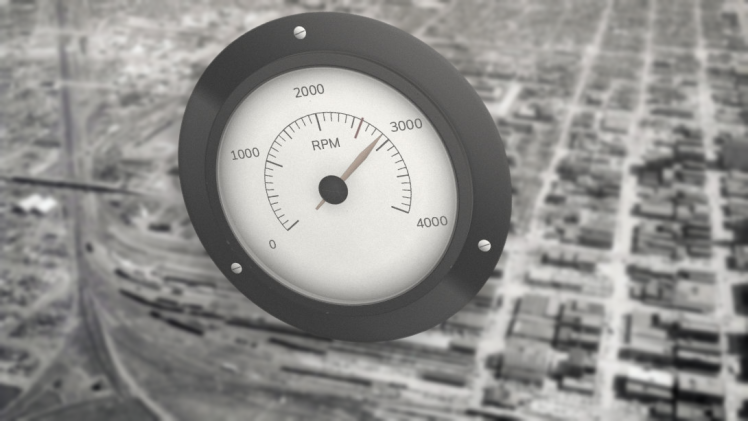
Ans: {"value": 2900, "unit": "rpm"}
